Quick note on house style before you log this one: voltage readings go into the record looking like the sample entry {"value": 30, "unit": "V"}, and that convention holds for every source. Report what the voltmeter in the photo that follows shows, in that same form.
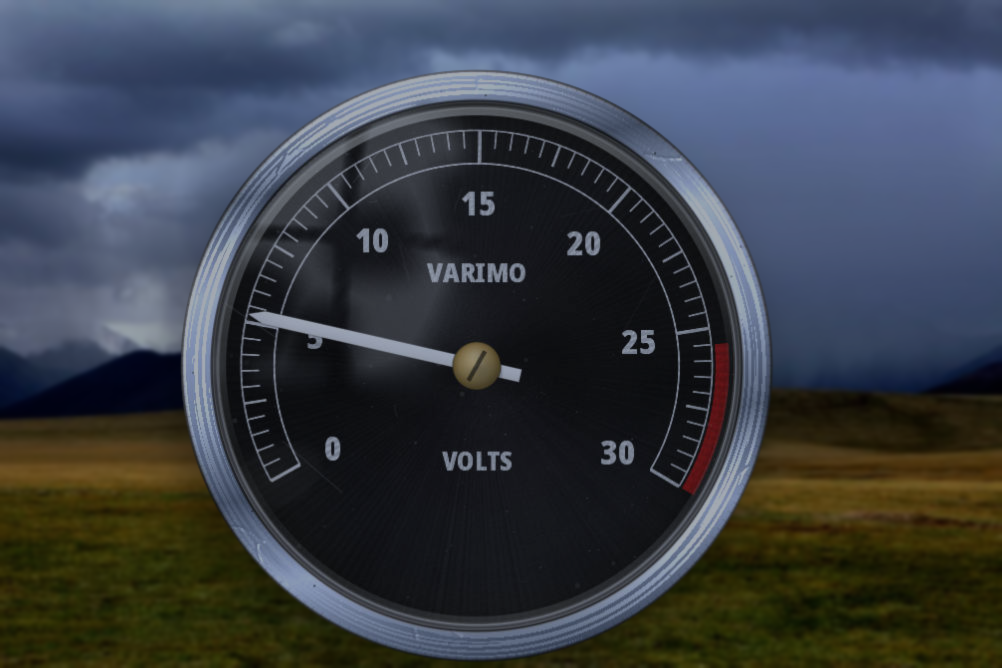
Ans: {"value": 5.25, "unit": "V"}
